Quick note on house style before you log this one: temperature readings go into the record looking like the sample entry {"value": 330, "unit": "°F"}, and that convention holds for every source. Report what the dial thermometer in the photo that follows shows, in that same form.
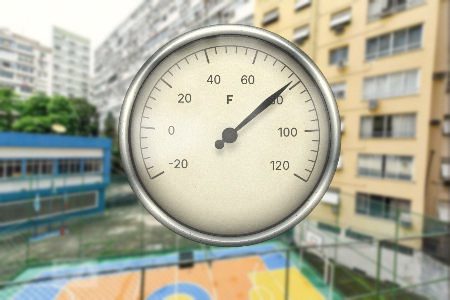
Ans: {"value": 78, "unit": "°F"}
